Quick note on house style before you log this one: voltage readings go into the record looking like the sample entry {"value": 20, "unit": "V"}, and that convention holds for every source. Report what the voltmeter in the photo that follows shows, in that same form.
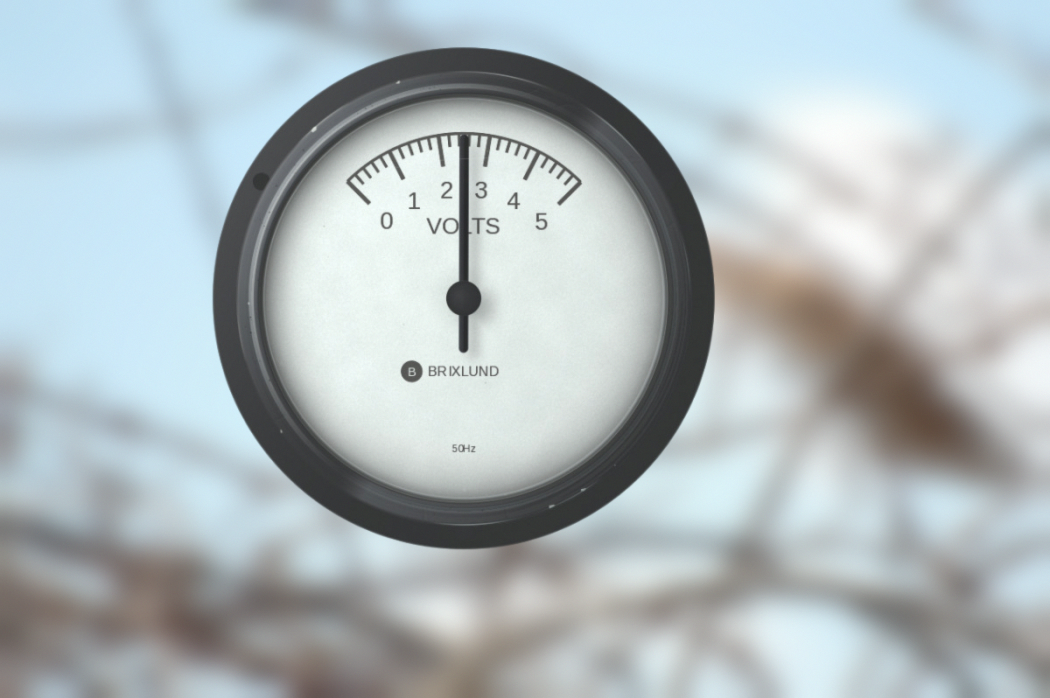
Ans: {"value": 2.5, "unit": "V"}
